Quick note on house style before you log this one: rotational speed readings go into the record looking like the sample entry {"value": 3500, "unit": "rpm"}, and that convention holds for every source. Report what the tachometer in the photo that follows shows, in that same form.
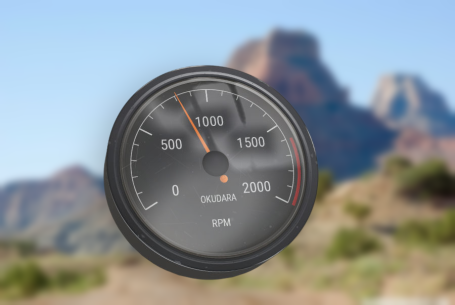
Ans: {"value": 800, "unit": "rpm"}
